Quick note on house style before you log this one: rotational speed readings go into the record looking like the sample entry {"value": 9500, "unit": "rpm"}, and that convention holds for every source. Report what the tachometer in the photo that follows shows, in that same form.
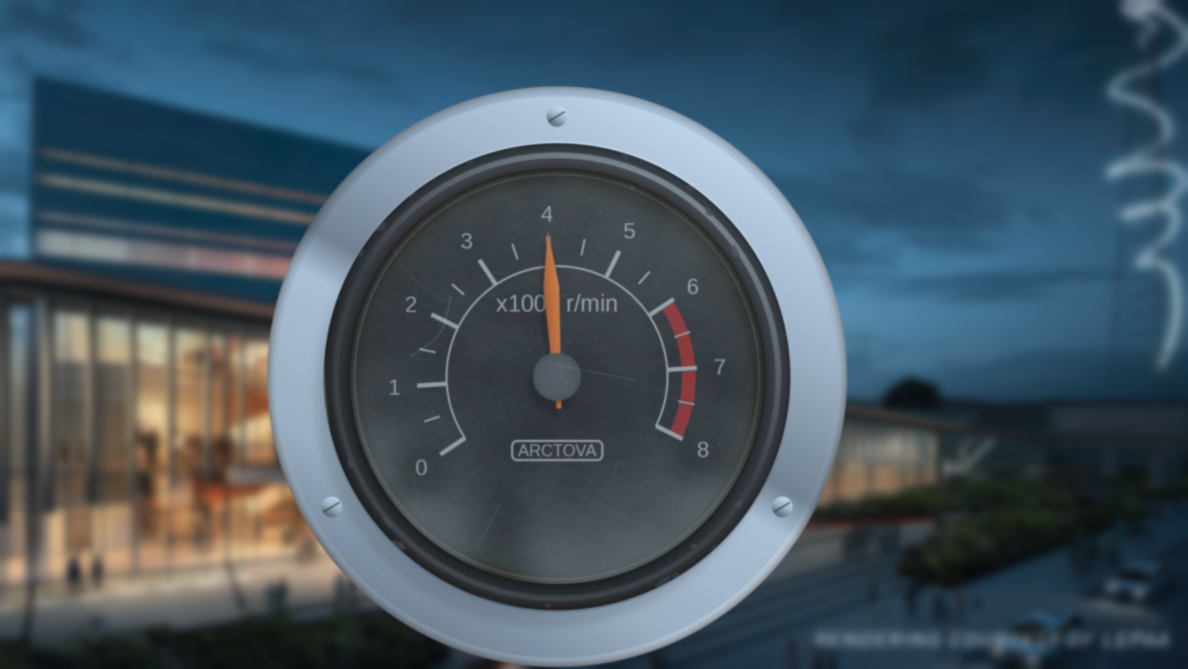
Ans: {"value": 4000, "unit": "rpm"}
